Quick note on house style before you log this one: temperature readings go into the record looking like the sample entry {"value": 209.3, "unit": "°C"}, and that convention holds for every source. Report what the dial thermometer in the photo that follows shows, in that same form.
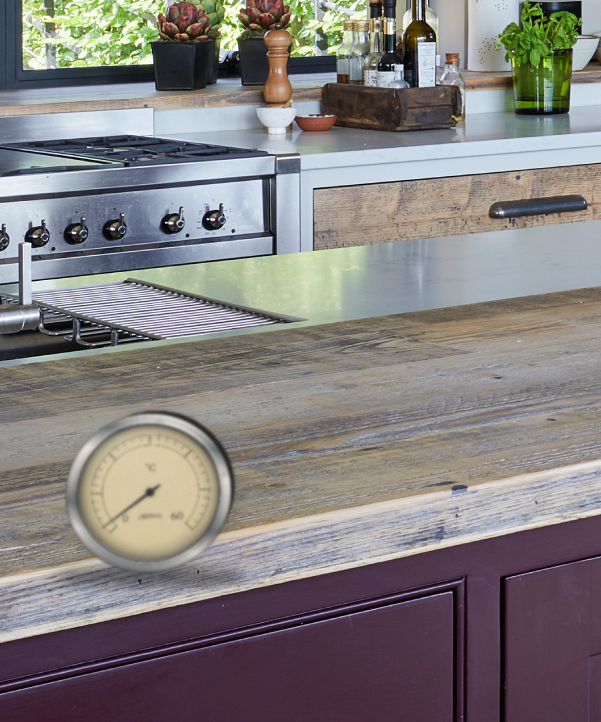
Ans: {"value": 2, "unit": "°C"}
